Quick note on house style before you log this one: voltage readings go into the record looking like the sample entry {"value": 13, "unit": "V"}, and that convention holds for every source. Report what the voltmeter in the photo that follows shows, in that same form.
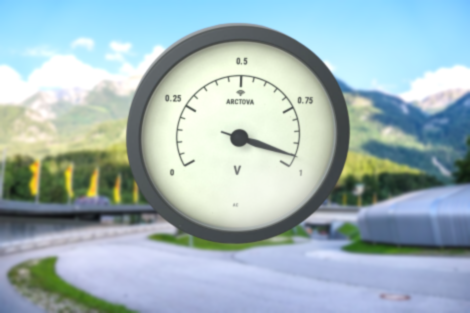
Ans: {"value": 0.95, "unit": "V"}
